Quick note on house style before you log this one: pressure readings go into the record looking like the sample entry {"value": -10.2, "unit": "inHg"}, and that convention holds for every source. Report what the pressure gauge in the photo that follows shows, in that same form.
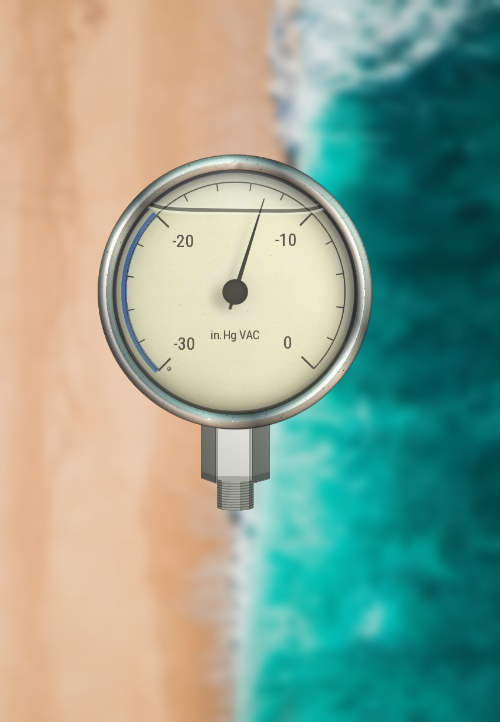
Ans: {"value": -13, "unit": "inHg"}
